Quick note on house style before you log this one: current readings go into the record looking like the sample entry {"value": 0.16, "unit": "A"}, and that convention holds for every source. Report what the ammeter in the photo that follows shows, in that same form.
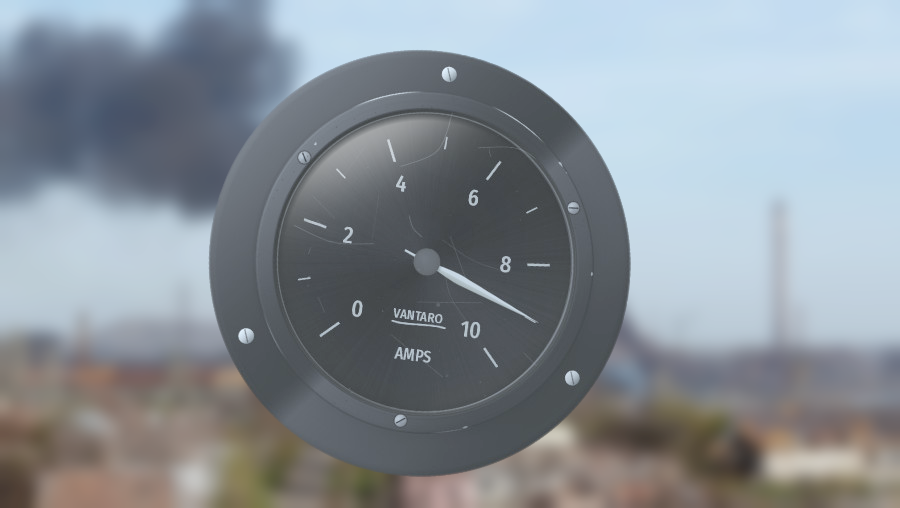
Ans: {"value": 9, "unit": "A"}
